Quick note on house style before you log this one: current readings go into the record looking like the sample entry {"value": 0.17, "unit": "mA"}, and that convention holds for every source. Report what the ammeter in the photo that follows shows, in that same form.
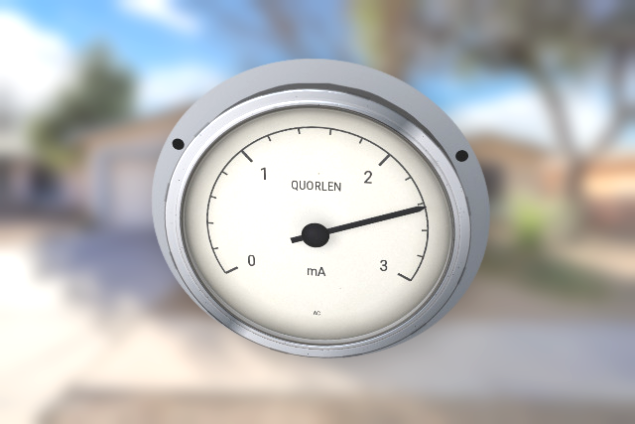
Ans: {"value": 2.4, "unit": "mA"}
